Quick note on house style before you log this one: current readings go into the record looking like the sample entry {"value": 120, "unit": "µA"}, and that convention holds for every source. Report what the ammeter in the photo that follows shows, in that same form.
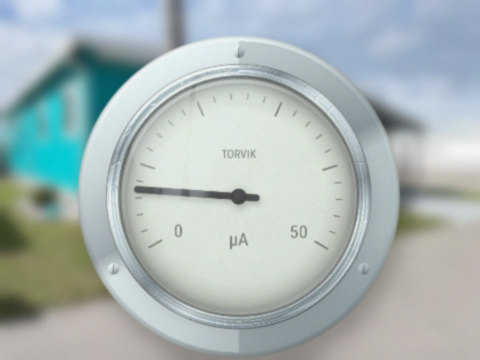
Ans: {"value": 7, "unit": "µA"}
